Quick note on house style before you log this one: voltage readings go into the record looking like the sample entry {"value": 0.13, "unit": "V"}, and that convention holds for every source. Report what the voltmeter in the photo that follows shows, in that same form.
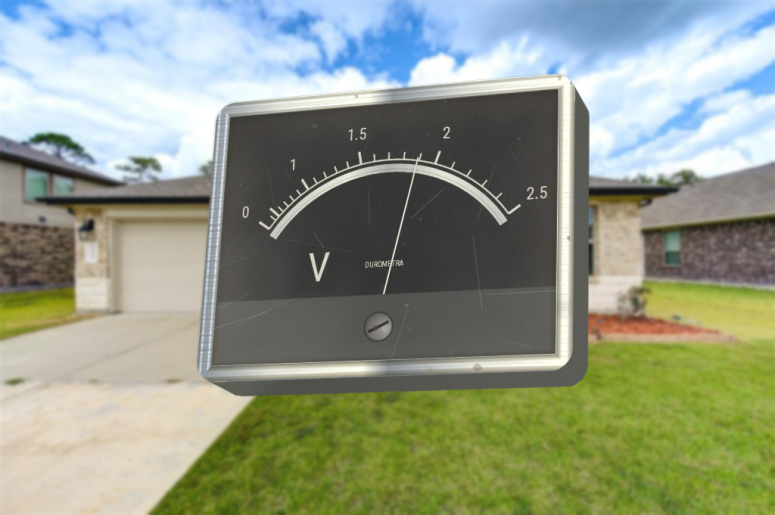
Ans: {"value": 1.9, "unit": "V"}
